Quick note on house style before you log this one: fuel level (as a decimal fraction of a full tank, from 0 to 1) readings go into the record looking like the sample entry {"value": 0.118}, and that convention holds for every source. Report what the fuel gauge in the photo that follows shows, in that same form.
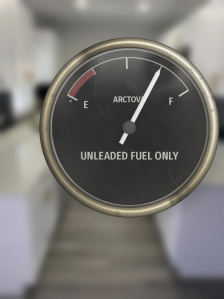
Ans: {"value": 0.75}
